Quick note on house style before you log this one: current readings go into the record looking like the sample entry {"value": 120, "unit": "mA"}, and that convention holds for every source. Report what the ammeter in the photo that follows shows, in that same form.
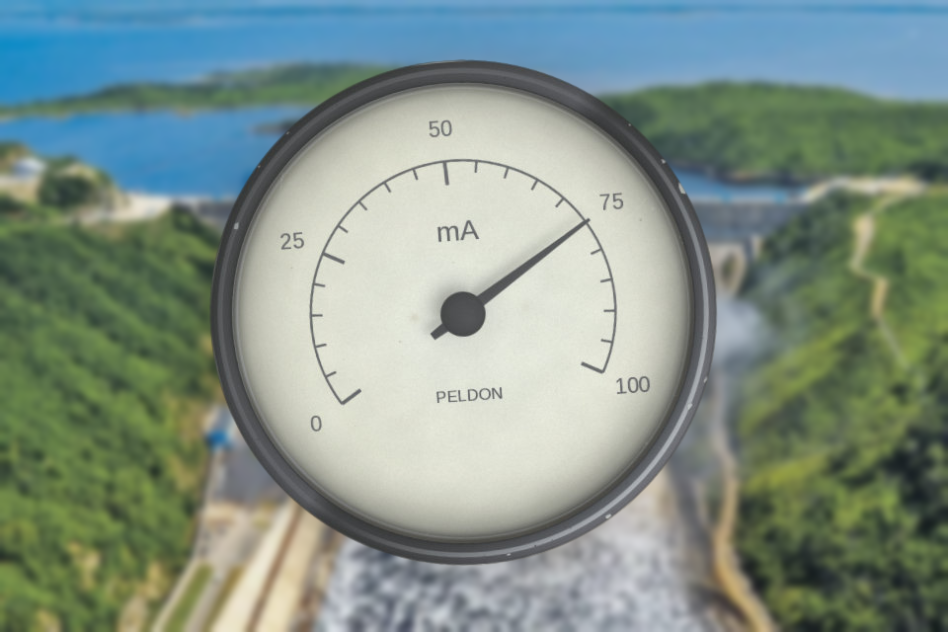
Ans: {"value": 75, "unit": "mA"}
